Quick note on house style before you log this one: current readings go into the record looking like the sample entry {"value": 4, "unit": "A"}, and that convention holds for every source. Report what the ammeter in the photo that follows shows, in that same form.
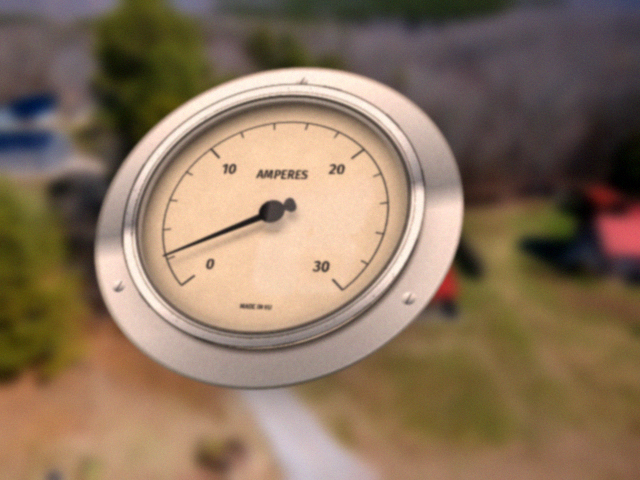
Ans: {"value": 2, "unit": "A"}
